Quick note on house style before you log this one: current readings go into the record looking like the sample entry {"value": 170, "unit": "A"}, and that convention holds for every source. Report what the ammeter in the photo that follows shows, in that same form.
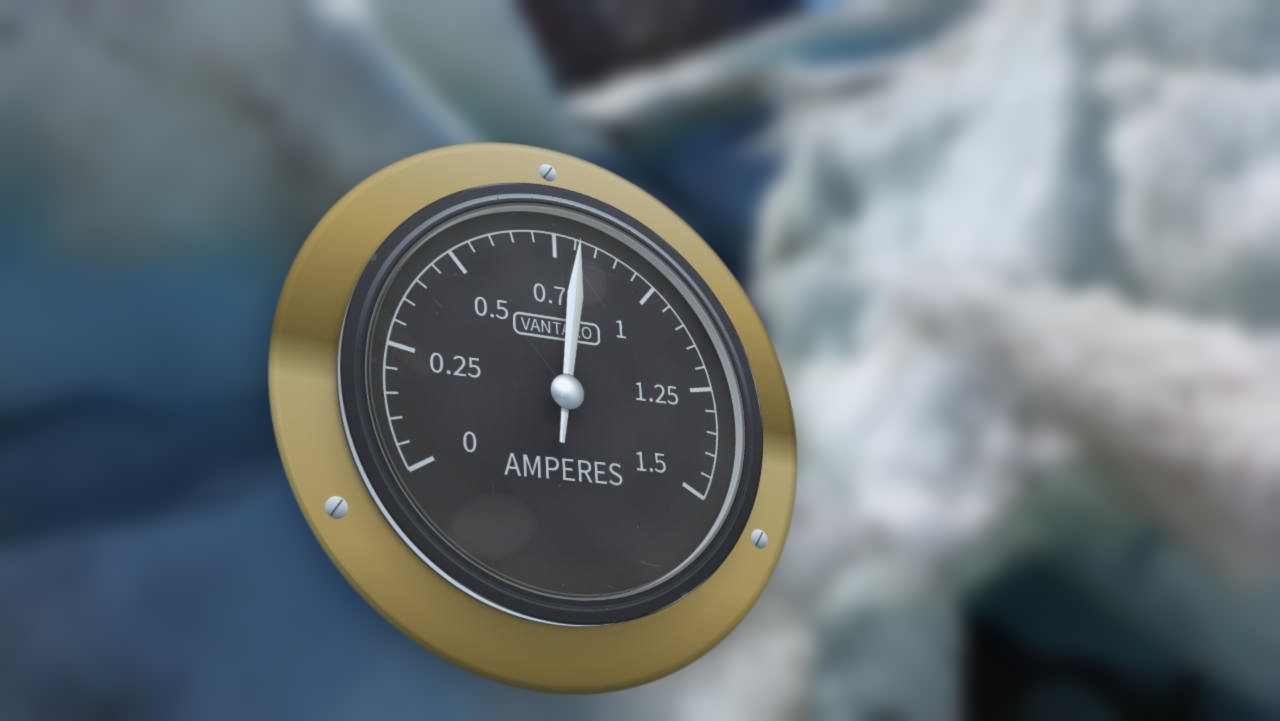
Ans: {"value": 0.8, "unit": "A"}
